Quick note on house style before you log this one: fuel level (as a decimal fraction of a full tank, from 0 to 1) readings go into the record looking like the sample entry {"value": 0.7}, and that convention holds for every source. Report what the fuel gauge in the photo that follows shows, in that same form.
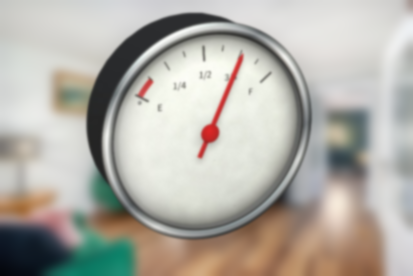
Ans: {"value": 0.75}
